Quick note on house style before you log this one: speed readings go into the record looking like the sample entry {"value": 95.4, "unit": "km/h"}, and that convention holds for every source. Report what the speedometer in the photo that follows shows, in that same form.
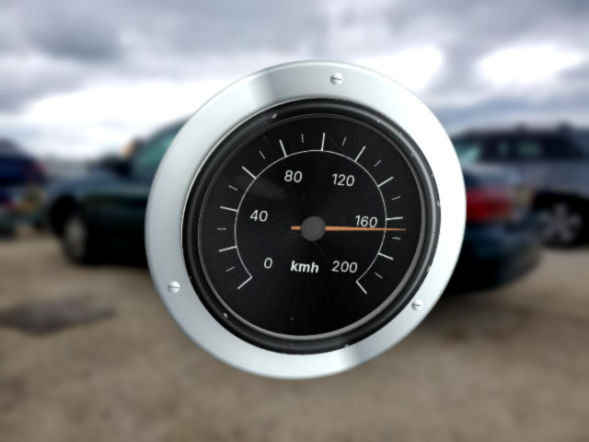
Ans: {"value": 165, "unit": "km/h"}
